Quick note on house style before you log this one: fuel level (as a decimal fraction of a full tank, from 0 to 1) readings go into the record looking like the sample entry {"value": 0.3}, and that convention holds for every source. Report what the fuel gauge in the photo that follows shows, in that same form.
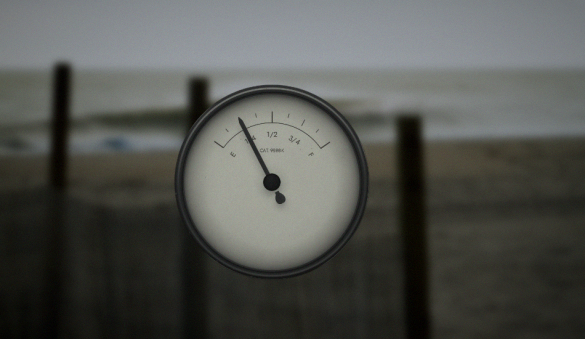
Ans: {"value": 0.25}
